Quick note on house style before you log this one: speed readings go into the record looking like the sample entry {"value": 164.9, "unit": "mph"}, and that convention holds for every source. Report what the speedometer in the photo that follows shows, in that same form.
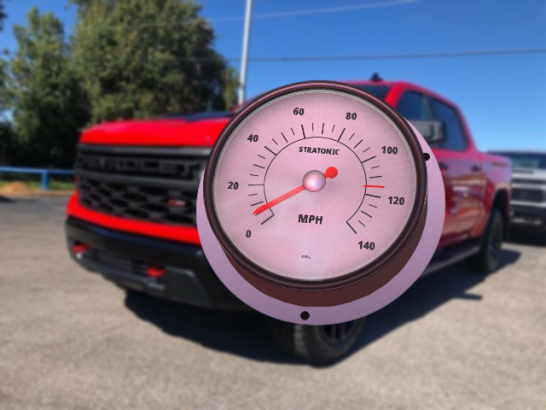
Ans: {"value": 5, "unit": "mph"}
